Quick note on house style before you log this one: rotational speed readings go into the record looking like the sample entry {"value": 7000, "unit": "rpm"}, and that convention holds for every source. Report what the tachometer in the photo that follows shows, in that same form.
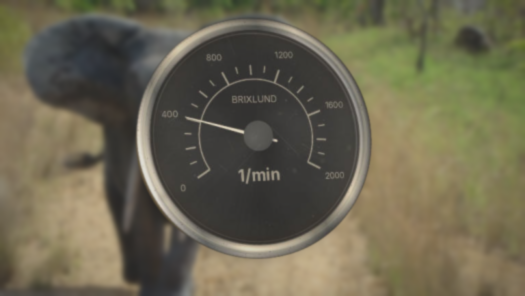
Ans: {"value": 400, "unit": "rpm"}
